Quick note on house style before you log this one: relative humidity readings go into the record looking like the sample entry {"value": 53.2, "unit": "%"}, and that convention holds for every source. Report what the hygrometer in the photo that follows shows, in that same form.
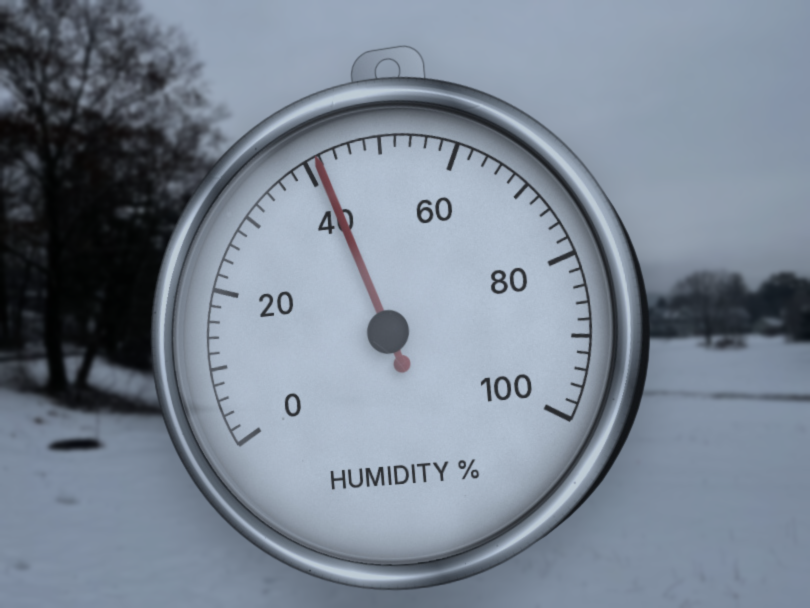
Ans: {"value": 42, "unit": "%"}
